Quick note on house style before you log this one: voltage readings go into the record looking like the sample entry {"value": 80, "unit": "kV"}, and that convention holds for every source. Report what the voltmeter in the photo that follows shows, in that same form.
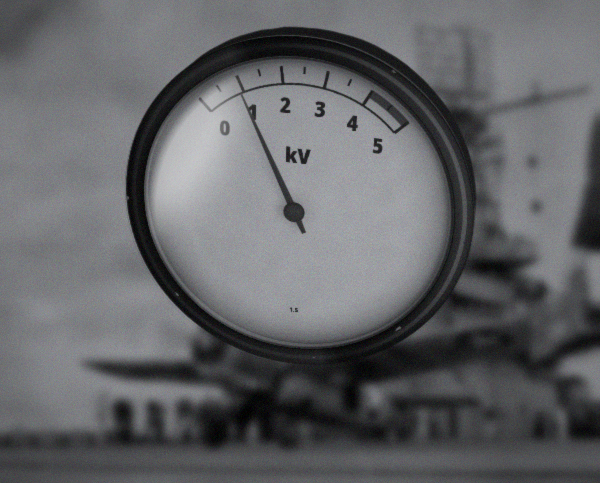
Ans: {"value": 1, "unit": "kV"}
